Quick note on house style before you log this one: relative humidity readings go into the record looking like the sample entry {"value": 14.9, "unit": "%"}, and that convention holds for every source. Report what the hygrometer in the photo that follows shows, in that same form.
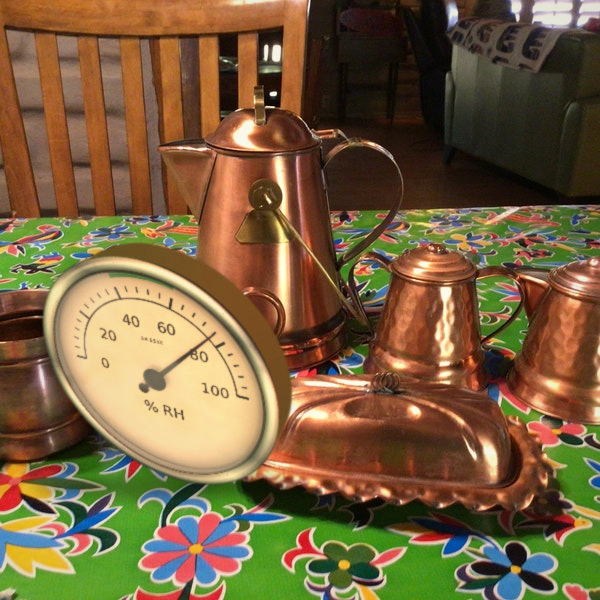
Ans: {"value": 76, "unit": "%"}
